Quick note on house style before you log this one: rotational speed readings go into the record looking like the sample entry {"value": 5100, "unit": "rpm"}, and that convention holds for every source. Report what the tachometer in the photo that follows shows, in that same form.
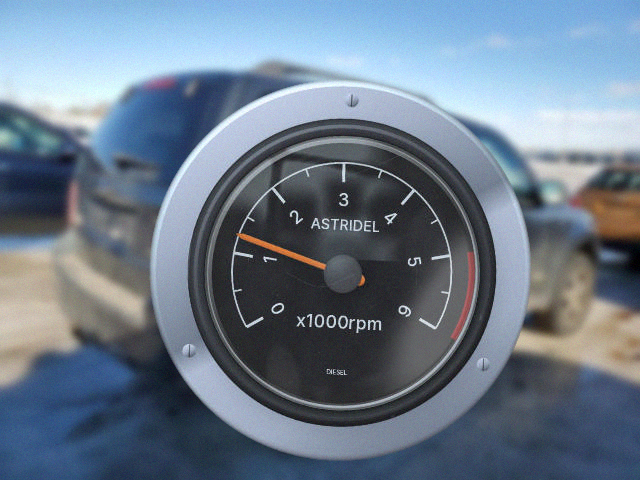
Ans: {"value": 1250, "unit": "rpm"}
